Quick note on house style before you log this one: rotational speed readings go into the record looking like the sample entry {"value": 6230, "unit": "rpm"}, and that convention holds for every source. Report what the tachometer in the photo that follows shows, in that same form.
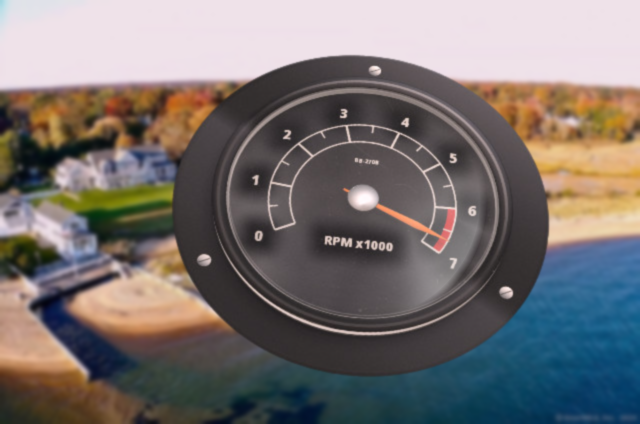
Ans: {"value": 6750, "unit": "rpm"}
